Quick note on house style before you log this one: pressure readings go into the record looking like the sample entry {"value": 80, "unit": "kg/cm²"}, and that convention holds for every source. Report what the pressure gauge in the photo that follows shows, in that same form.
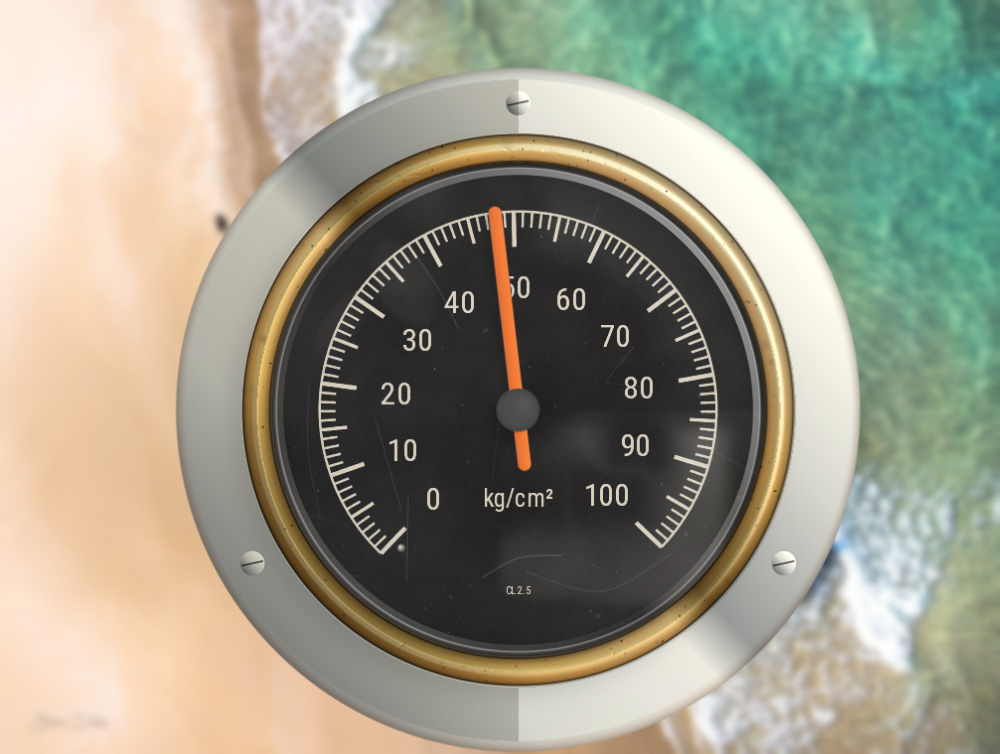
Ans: {"value": 48, "unit": "kg/cm²"}
